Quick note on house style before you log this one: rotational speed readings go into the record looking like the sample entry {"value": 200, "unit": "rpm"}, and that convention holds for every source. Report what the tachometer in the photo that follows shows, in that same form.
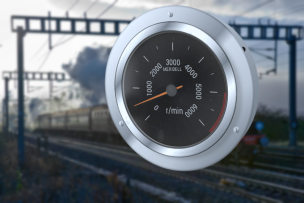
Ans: {"value": 500, "unit": "rpm"}
